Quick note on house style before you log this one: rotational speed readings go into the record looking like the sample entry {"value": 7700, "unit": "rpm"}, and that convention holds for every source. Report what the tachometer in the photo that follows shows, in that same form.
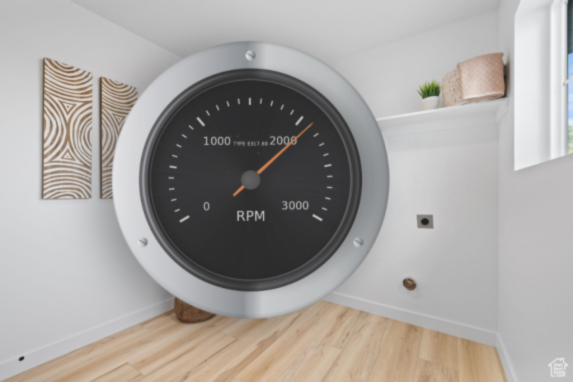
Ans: {"value": 2100, "unit": "rpm"}
